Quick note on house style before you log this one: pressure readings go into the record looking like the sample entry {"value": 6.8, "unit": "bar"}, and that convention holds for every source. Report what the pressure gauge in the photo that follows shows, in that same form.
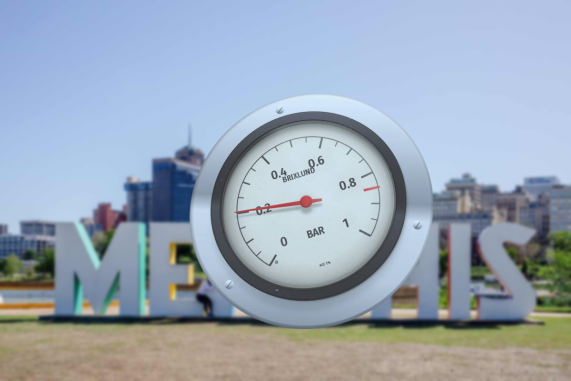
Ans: {"value": 0.2, "unit": "bar"}
